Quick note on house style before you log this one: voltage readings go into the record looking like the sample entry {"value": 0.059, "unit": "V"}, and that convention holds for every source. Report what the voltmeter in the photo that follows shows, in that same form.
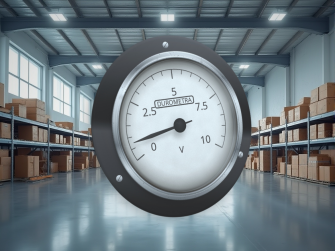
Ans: {"value": 0.75, "unit": "V"}
